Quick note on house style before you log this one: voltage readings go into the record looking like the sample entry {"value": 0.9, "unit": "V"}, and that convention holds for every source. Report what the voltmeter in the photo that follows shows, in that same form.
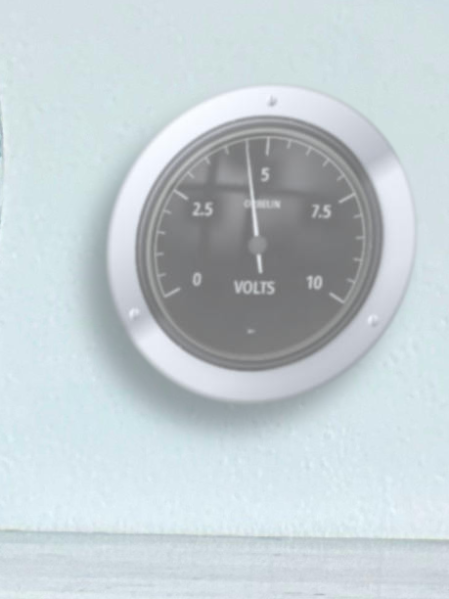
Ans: {"value": 4.5, "unit": "V"}
